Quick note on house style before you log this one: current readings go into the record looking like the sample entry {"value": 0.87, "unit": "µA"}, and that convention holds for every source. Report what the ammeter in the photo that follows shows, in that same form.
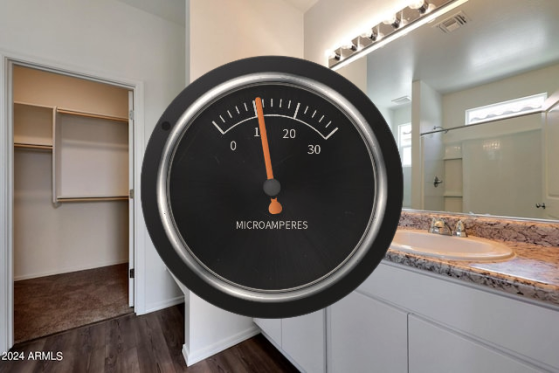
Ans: {"value": 11, "unit": "µA"}
